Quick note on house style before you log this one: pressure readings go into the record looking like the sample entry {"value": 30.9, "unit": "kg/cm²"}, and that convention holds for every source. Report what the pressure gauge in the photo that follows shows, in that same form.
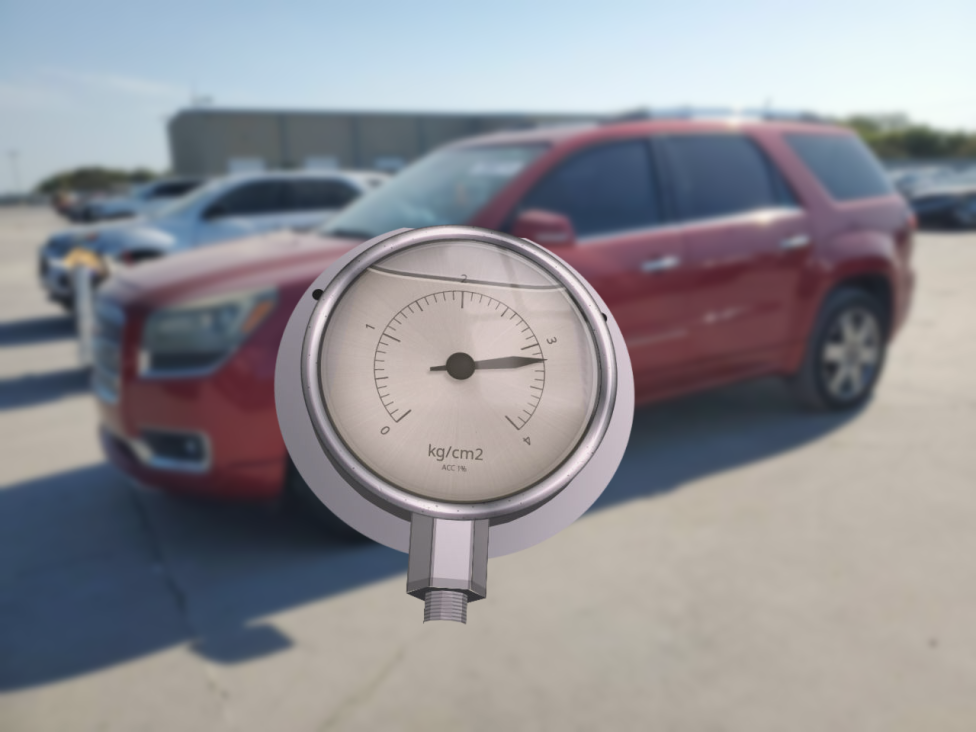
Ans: {"value": 3.2, "unit": "kg/cm²"}
